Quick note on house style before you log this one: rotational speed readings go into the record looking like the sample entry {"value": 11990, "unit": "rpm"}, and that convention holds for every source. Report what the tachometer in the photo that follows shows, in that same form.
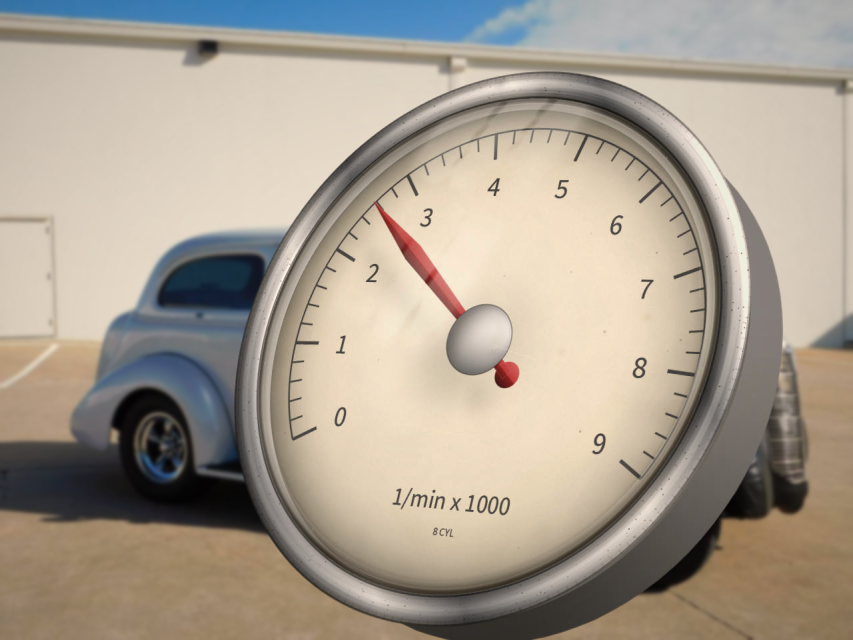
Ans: {"value": 2600, "unit": "rpm"}
